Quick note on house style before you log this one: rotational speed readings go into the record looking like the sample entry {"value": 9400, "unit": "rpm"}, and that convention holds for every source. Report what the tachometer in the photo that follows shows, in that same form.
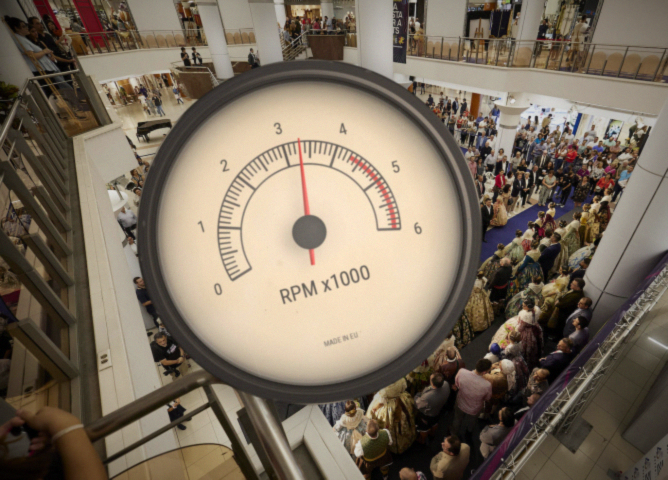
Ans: {"value": 3300, "unit": "rpm"}
